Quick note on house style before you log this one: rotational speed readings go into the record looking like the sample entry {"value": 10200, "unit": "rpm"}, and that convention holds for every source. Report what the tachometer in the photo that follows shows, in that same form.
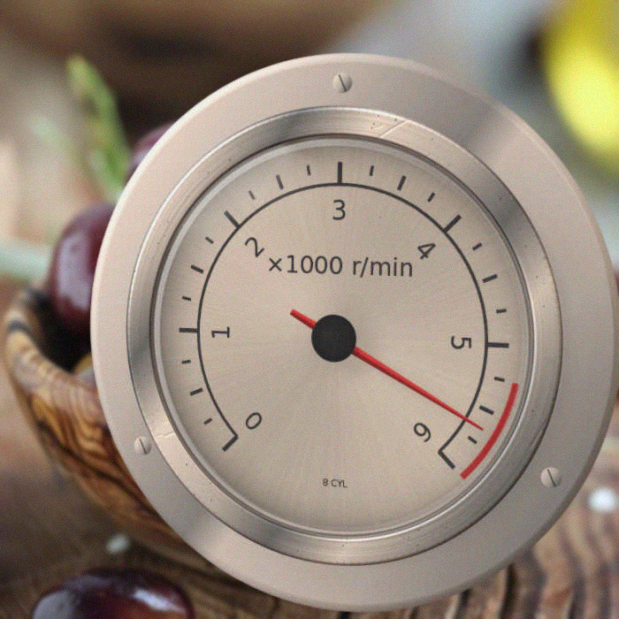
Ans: {"value": 5625, "unit": "rpm"}
